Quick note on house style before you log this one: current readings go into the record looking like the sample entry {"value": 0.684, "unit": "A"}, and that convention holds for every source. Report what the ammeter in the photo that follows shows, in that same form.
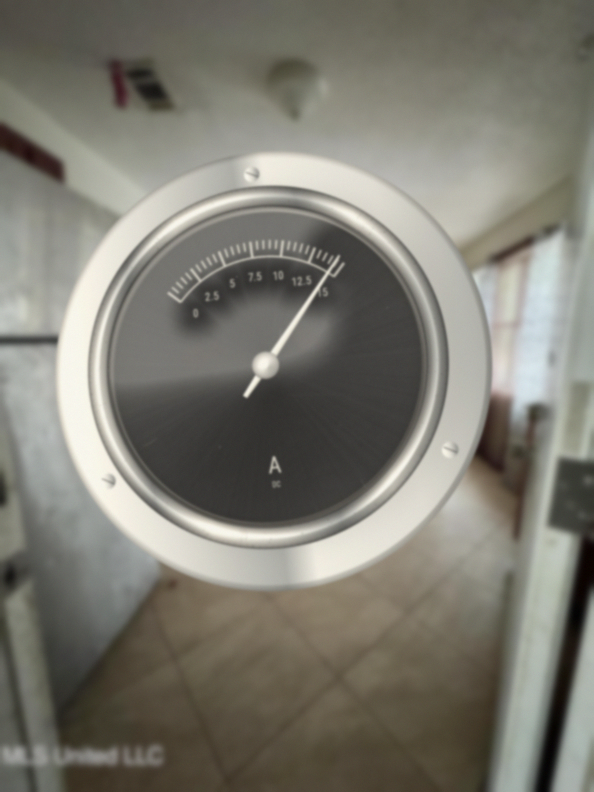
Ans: {"value": 14.5, "unit": "A"}
